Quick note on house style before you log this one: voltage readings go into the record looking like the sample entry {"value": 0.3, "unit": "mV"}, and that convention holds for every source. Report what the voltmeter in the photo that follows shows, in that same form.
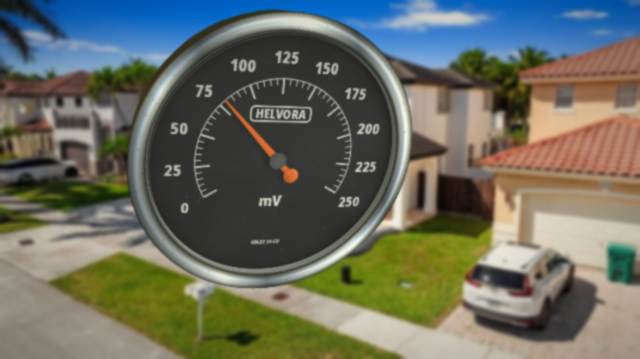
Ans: {"value": 80, "unit": "mV"}
